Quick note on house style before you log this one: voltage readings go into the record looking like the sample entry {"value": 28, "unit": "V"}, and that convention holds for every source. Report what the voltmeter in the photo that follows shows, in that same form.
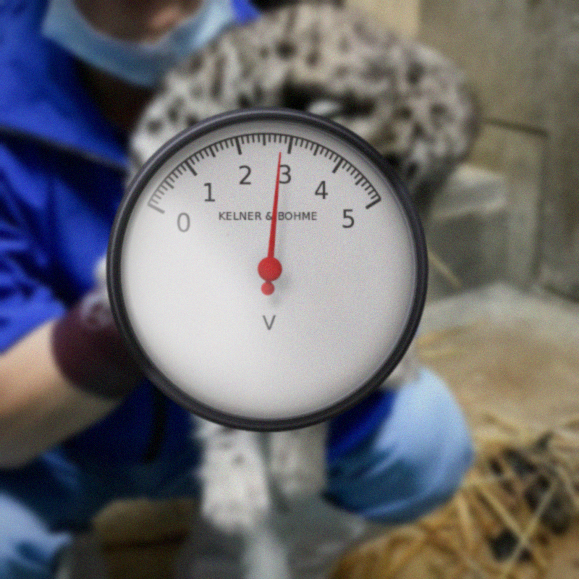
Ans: {"value": 2.8, "unit": "V"}
